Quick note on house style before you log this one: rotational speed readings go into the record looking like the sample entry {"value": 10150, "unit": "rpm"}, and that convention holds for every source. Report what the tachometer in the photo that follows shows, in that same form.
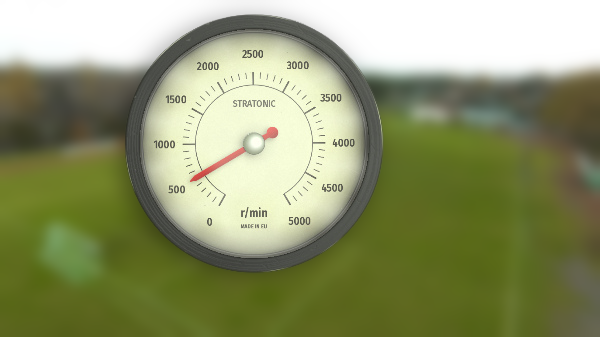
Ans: {"value": 500, "unit": "rpm"}
